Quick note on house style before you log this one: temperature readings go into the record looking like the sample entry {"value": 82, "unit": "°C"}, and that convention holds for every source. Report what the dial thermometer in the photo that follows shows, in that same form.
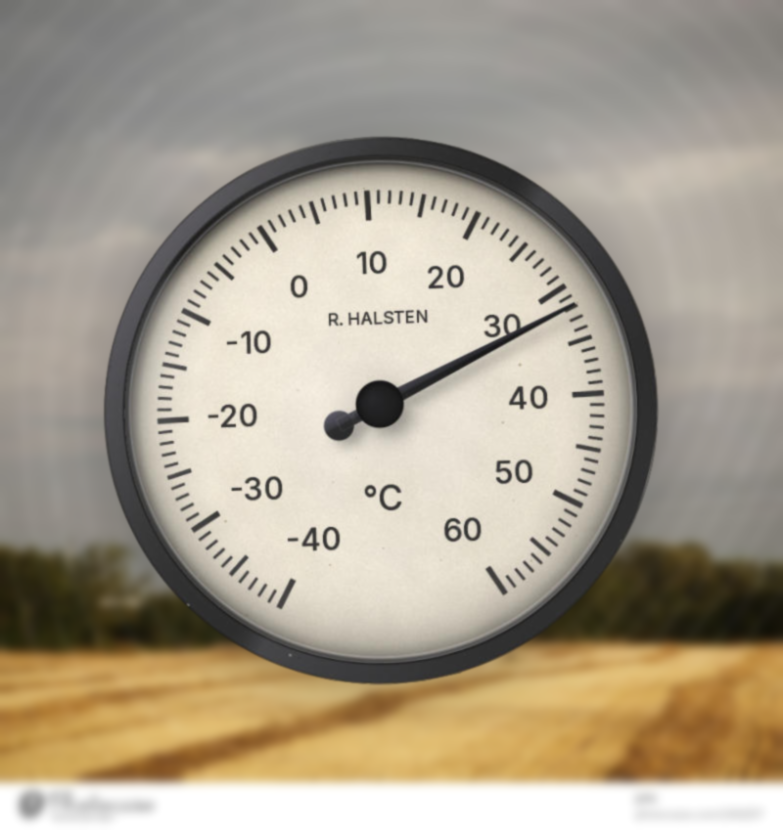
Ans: {"value": 32, "unit": "°C"}
